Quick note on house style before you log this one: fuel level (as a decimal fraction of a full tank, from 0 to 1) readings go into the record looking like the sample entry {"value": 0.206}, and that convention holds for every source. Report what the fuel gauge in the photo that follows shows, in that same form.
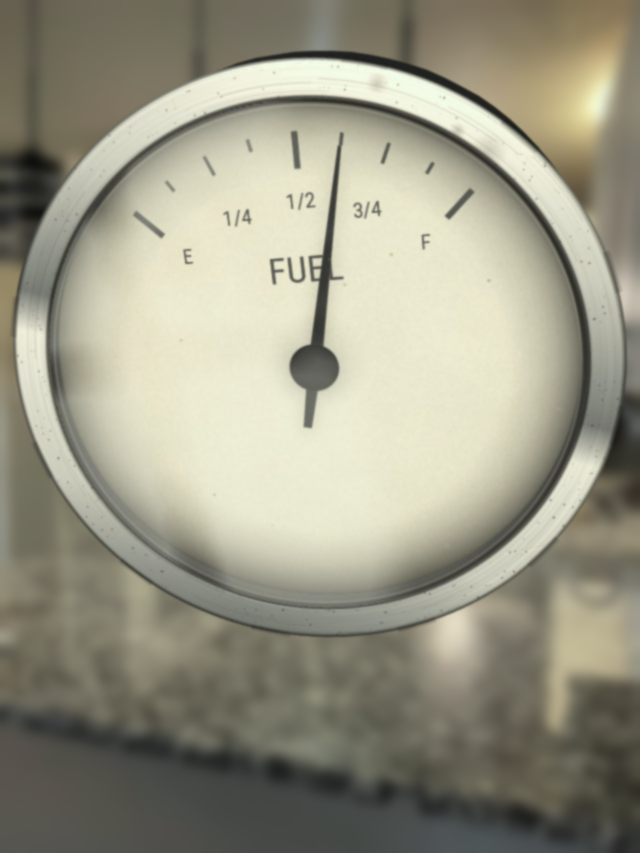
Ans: {"value": 0.625}
